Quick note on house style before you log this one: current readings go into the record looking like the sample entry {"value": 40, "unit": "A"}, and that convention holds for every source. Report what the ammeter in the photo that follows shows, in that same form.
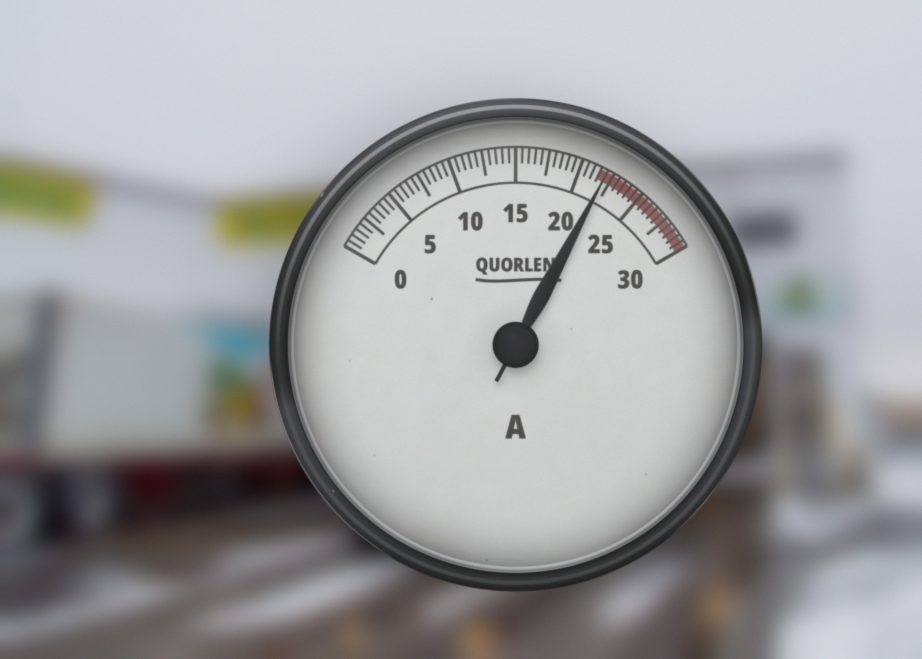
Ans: {"value": 22, "unit": "A"}
